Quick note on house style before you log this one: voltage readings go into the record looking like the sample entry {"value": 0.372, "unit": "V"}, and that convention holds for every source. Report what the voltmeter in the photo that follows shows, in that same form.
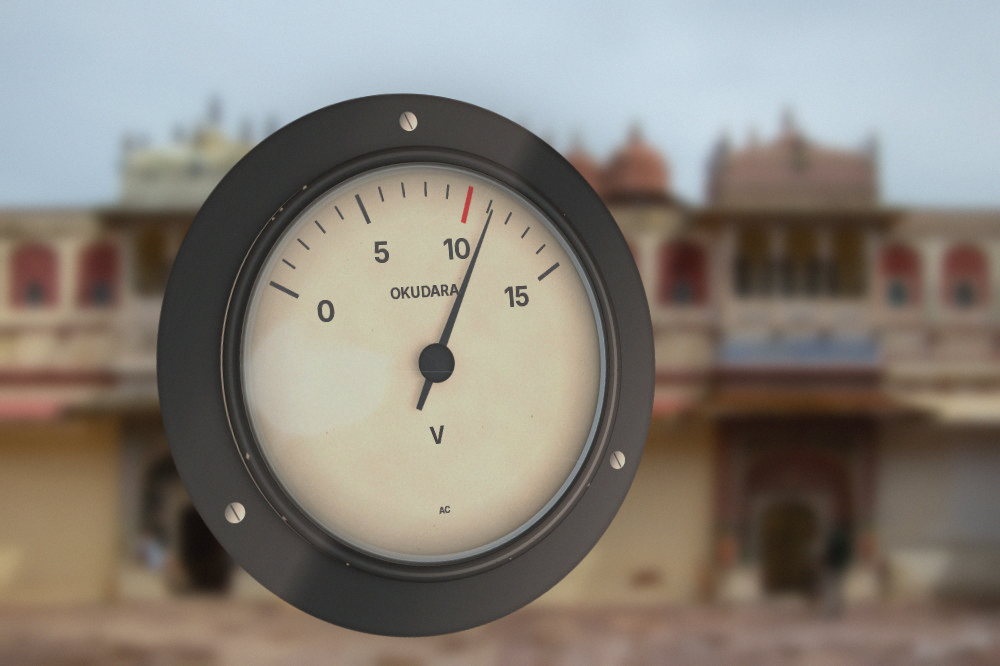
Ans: {"value": 11, "unit": "V"}
